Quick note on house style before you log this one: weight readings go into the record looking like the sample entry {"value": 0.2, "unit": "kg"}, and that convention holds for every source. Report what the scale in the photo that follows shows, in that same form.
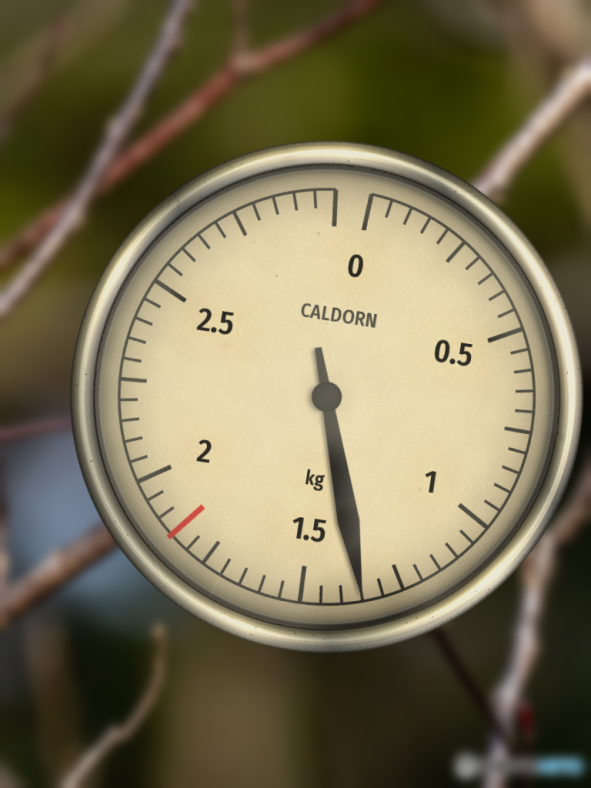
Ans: {"value": 1.35, "unit": "kg"}
